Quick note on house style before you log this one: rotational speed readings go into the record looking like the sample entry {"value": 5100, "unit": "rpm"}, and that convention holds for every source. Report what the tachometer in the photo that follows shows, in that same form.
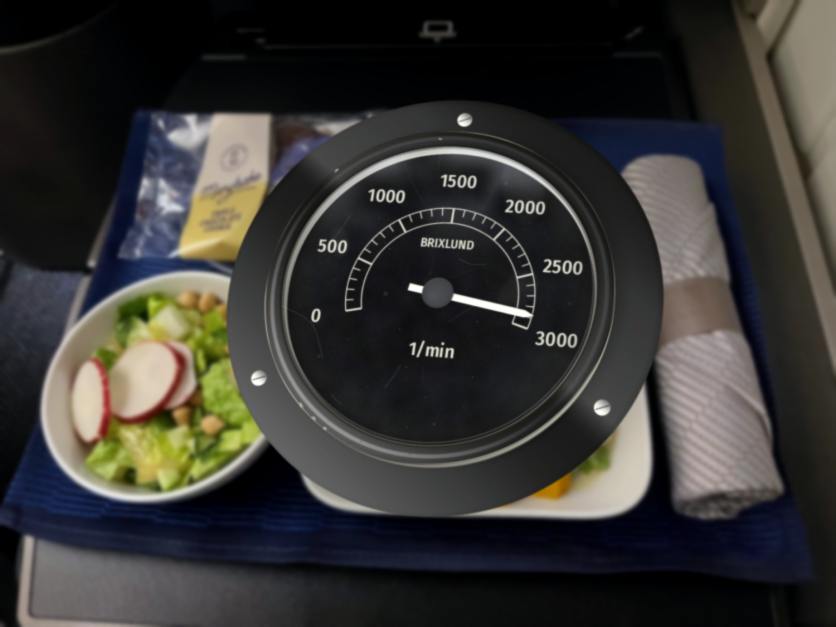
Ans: {"value": 2900, "unit": "rpm"}
